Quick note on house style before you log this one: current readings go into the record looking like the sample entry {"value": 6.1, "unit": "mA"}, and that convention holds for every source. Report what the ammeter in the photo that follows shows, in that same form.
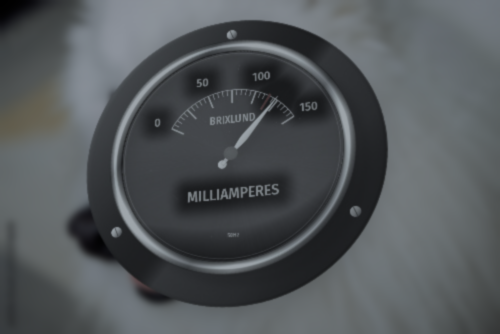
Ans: {"value": 125, "unit": "mA"}
